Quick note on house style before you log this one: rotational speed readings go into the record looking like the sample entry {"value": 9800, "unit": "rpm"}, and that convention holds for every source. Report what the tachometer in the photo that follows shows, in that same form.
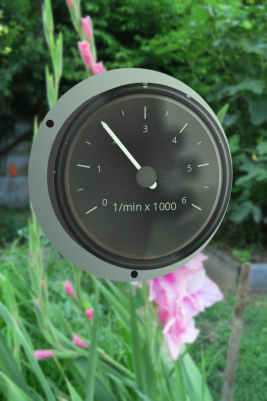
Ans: {"value": 2000, "unit": "rpm"}
